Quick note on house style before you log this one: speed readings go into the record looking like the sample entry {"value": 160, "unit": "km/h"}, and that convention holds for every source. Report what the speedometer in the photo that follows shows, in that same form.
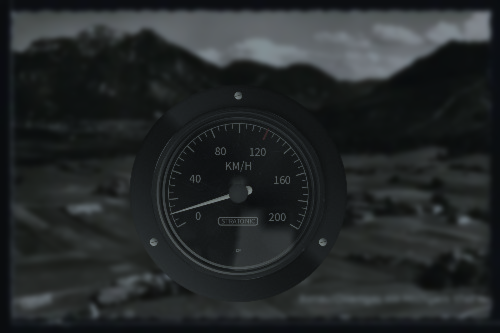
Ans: {"value": 10, "unit": "km/h"}
